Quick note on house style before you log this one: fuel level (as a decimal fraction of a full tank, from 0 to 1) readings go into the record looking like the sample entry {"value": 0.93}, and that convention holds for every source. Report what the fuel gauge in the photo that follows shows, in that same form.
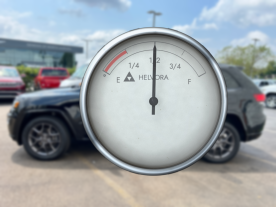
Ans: {"value": 0.5}
